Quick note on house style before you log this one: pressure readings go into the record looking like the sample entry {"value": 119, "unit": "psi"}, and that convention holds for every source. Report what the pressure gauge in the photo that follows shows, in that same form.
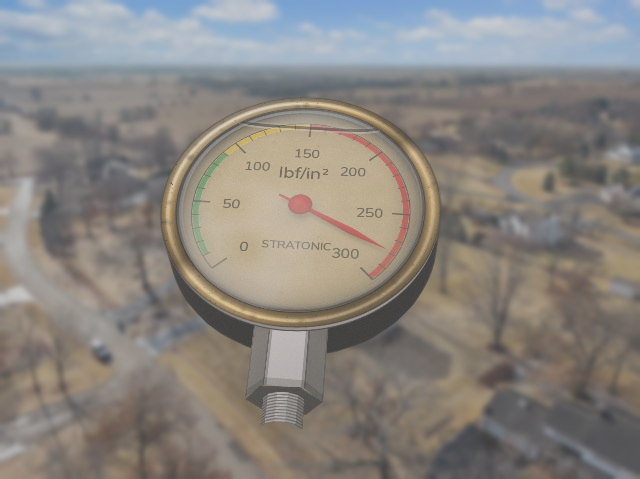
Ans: {"value": 280, "unit": "psi"}
